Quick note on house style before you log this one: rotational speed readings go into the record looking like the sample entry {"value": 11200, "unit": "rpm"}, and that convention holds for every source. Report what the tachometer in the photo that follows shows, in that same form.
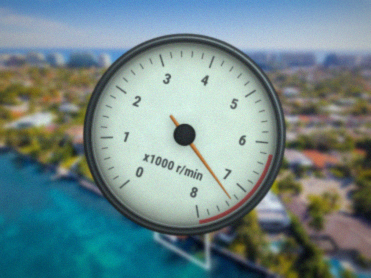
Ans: {"value": 7300, "unit": "rpm"}
